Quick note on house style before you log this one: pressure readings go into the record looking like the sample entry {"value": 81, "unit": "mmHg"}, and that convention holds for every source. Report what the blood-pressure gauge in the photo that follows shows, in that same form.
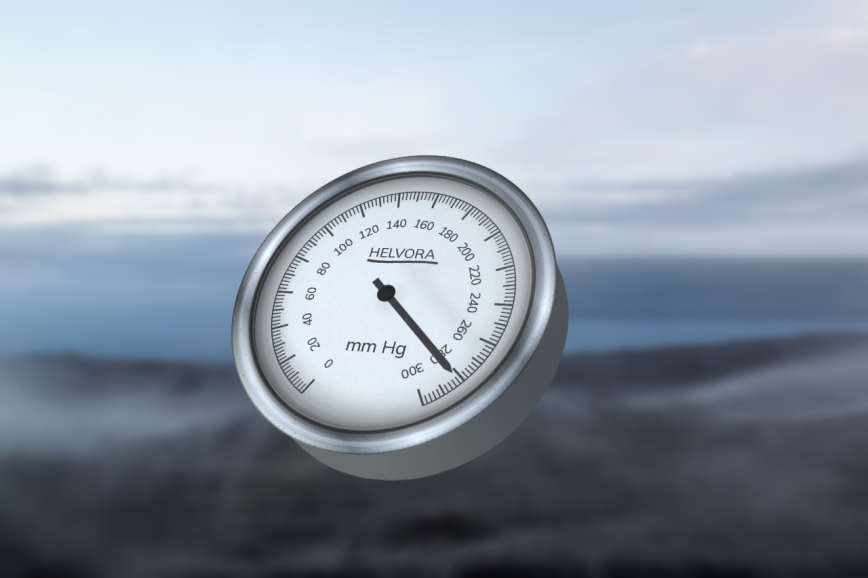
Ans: {"value": 282, "unit": "mmHg"}
